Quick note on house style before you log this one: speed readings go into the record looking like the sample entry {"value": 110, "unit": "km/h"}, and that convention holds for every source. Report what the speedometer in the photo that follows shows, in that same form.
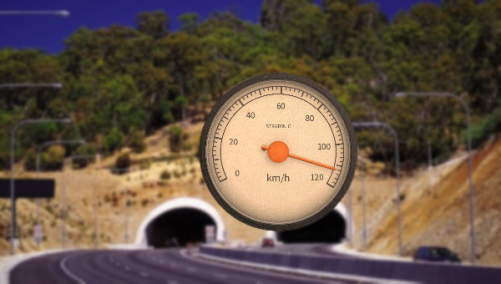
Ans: {"value": 112, "unit": "km/h"}
